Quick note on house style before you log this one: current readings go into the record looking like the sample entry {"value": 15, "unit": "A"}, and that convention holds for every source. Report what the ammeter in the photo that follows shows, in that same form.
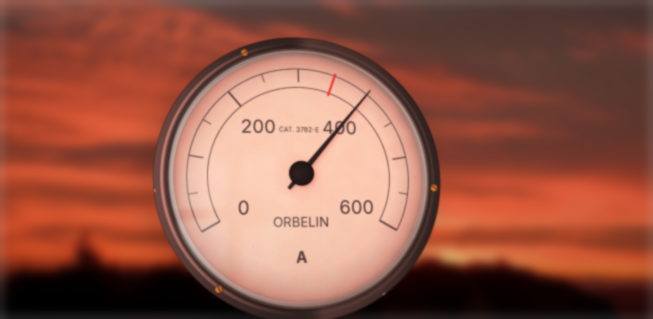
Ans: {"value": 400, "unit": "A"}
